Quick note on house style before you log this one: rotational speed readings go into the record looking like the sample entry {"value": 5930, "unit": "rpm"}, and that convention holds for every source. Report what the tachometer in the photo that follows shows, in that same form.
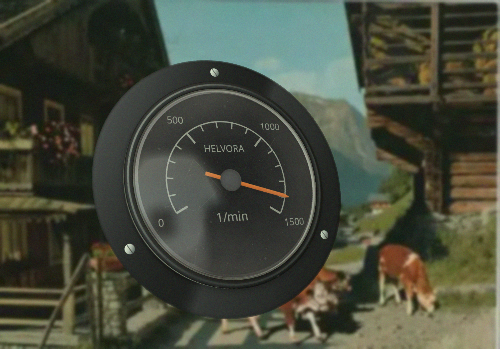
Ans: {"value": 1400, "unit": "rpm"}
